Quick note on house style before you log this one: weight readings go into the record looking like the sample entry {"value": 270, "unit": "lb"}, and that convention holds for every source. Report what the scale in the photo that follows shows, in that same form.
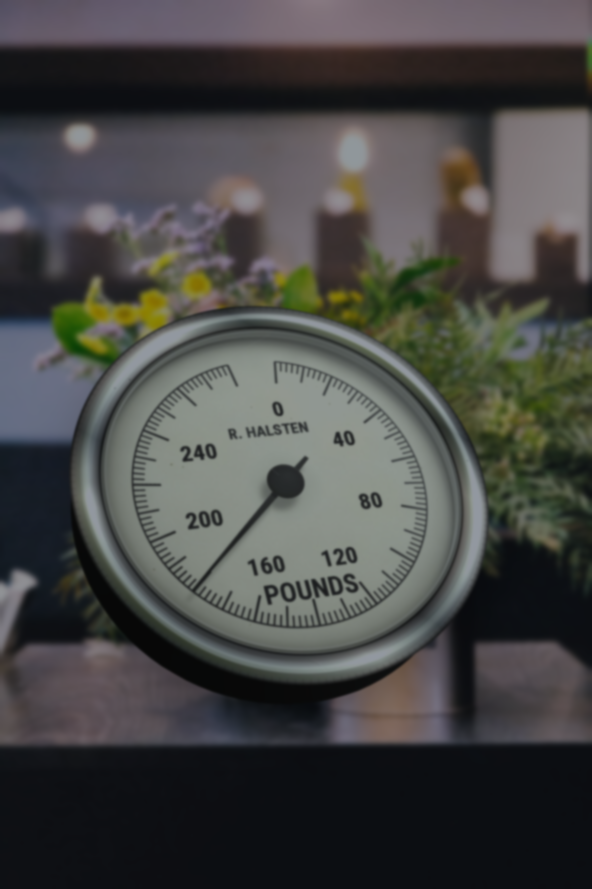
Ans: {"value": 180, "unit": "lb"}
